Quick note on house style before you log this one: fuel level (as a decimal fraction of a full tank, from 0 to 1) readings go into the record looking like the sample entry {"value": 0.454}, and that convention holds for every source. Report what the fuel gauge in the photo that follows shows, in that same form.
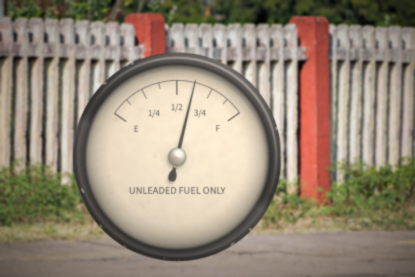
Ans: {"value": 0.625}
